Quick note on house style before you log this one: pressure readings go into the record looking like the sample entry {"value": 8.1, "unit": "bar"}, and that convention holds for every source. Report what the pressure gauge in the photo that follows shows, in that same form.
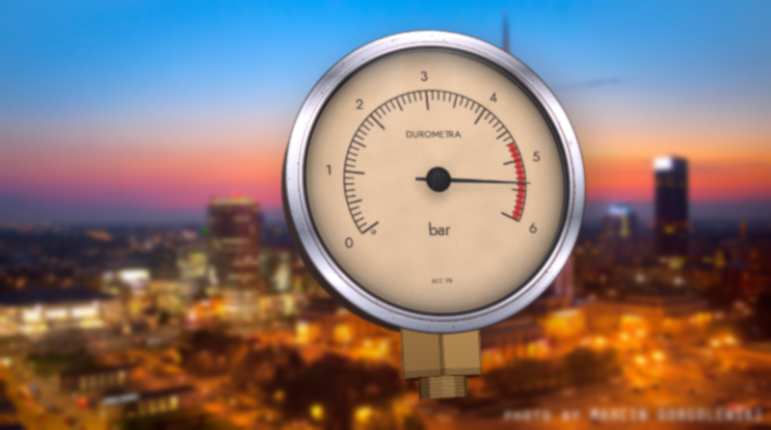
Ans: {"value": 5.4, "unit": "bar"}
